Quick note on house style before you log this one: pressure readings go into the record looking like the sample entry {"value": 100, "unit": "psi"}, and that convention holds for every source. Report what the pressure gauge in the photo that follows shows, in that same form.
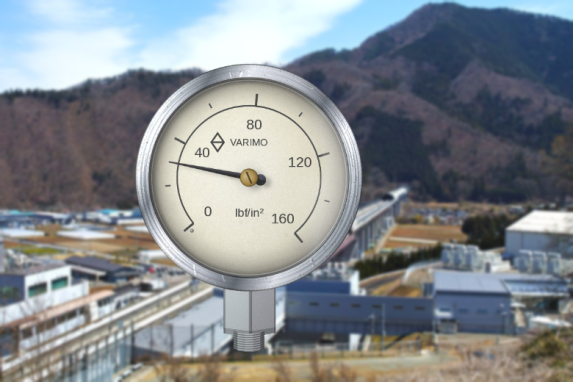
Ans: {"value": 30, "unit": "psi"}
